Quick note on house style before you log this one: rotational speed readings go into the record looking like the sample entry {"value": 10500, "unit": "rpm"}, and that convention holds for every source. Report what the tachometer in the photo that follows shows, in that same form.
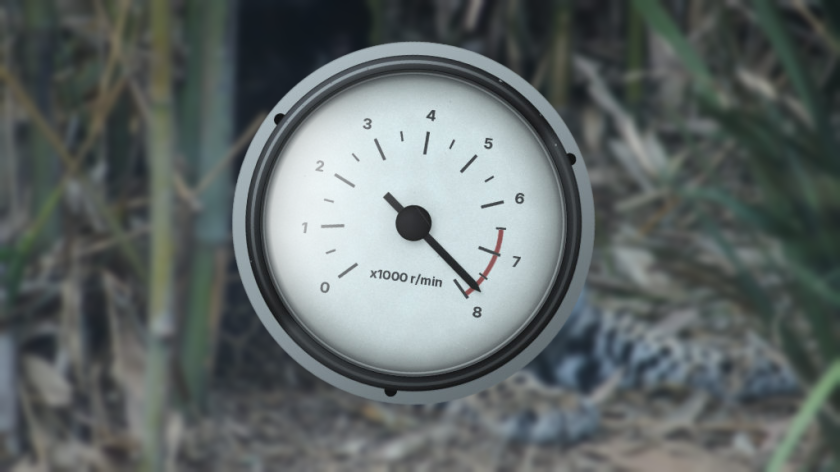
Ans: {"value": 7750, "unit": "rpm"}
